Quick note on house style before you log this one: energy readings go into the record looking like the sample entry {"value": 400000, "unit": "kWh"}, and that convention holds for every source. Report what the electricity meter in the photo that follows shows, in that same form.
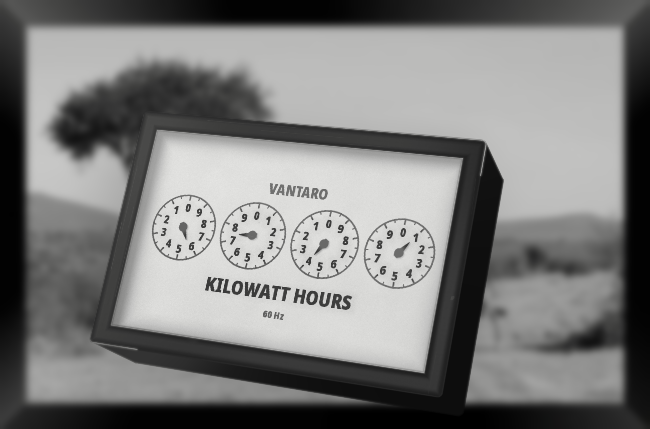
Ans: {"value": 5741, "unit": "kWh"}
